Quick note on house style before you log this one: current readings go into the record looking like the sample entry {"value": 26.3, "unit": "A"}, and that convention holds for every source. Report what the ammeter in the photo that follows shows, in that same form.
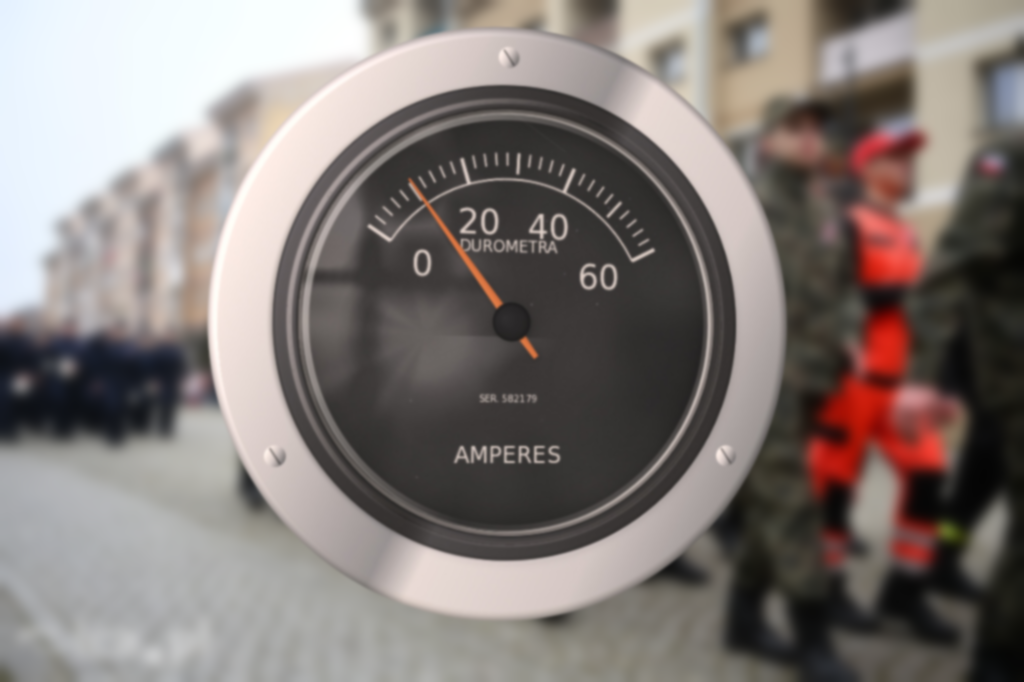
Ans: {"value": 10, "unit": "A"}
